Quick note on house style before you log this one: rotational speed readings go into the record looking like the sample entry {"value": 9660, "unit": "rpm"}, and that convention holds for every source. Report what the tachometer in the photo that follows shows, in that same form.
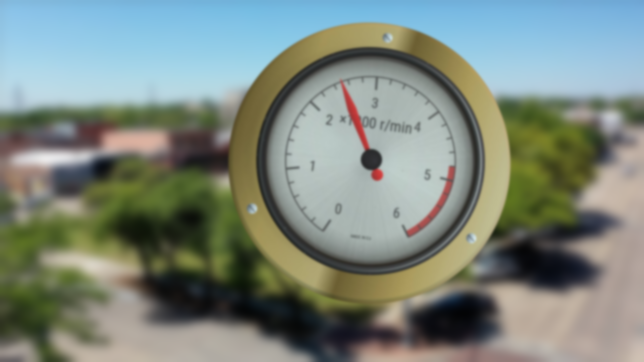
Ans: {"value": 2500, "unit": "rpm"}
